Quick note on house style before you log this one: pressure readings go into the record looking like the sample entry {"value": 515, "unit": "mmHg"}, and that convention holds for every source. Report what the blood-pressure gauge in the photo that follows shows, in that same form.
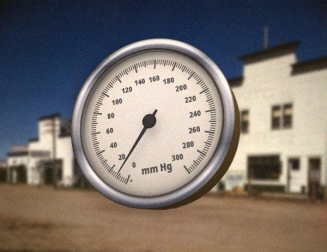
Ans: {"value": 10, "unit": "mmHg"}
